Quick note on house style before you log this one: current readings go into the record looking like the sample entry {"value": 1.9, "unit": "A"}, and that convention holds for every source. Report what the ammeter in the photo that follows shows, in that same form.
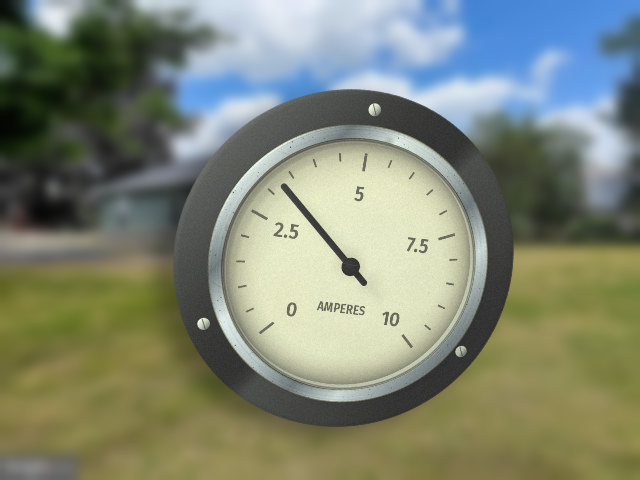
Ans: {"value": 3.25, "unit": "A"}
